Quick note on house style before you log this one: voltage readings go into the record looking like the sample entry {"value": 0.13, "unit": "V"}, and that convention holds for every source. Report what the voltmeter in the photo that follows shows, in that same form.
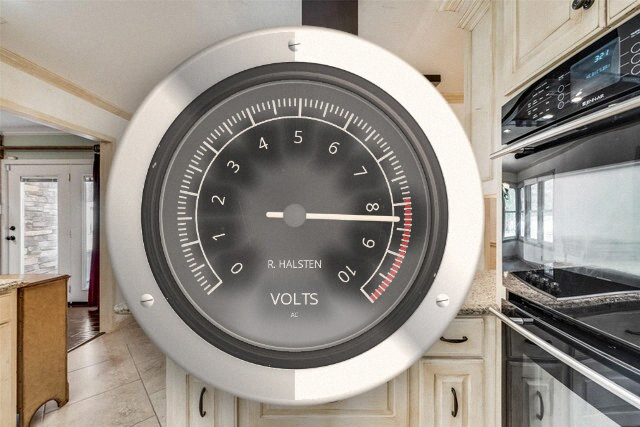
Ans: {"value": 8.3, "unit": "V"}
